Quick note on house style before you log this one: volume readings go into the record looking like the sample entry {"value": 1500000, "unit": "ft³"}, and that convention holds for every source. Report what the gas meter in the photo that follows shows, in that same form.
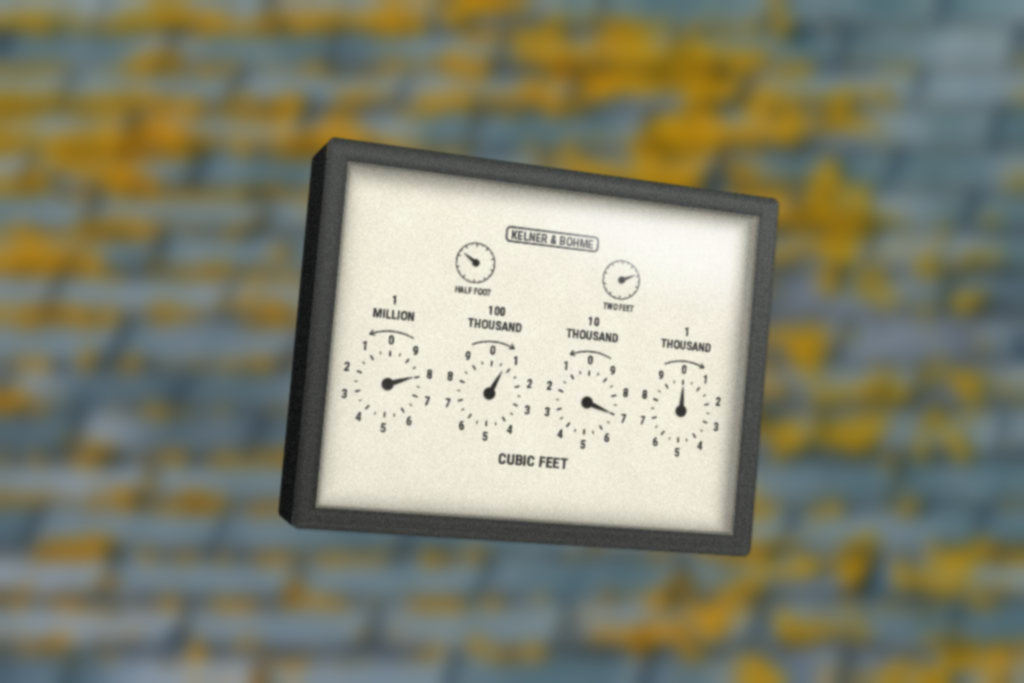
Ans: {"value": 807000, "unit": "ft³"}
